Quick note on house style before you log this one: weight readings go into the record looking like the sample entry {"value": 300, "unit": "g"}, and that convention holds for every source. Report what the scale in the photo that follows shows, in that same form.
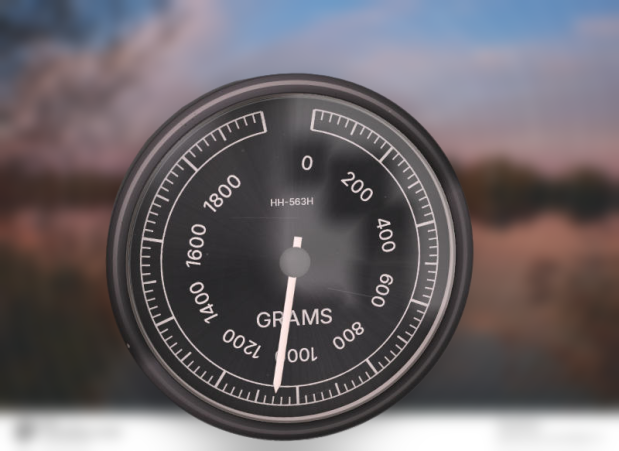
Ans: {"value": 1060, "unit": "g"}
